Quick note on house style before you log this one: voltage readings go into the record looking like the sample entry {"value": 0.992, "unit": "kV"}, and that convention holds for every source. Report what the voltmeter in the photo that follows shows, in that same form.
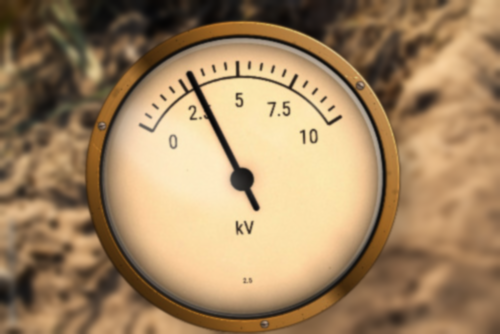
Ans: {"value": 3, "unit": "kV"}
